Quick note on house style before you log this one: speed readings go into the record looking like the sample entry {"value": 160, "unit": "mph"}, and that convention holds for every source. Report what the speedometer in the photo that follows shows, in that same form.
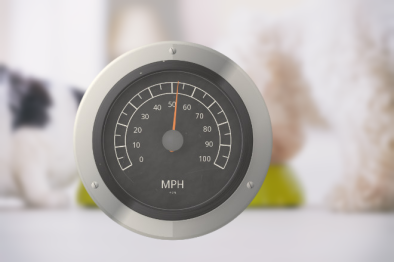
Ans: {"value": 52.5, "unit": "mph"}
